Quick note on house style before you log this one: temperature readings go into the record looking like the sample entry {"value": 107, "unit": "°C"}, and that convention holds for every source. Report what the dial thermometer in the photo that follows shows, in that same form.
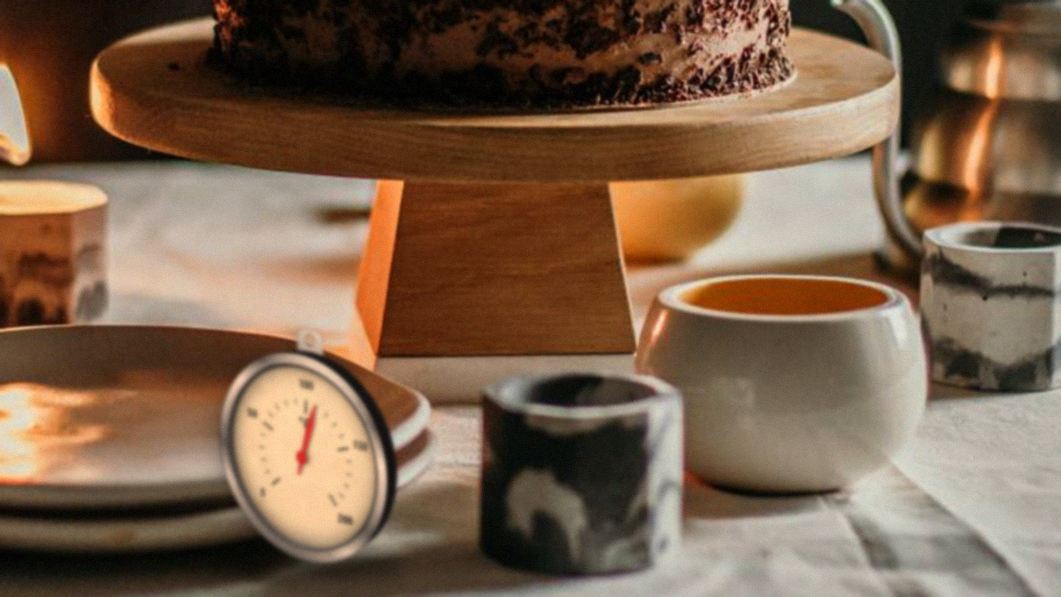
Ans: {"value": 110, "unit": "°C"}
